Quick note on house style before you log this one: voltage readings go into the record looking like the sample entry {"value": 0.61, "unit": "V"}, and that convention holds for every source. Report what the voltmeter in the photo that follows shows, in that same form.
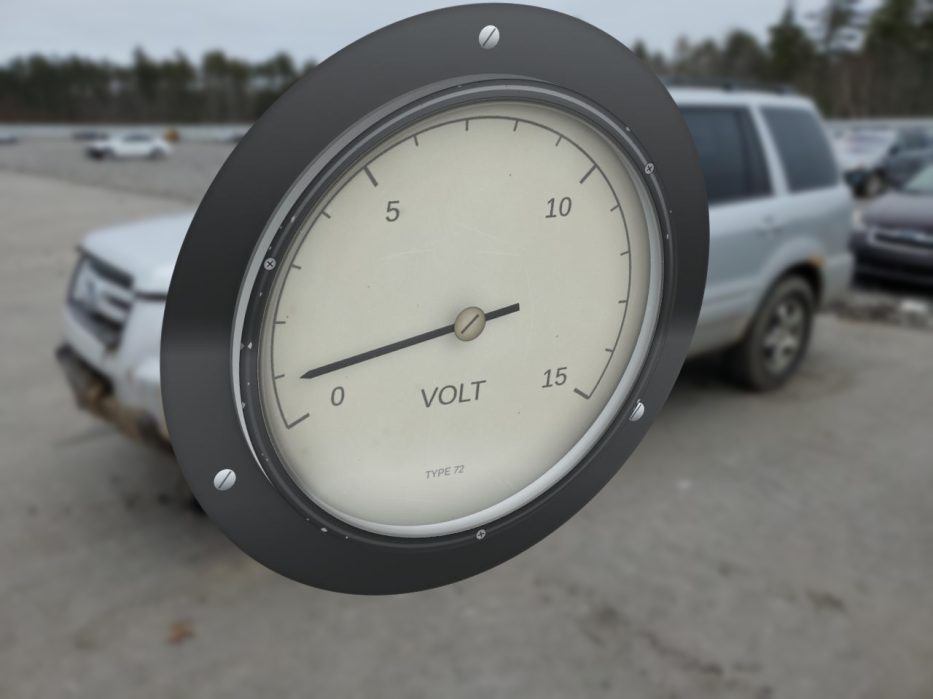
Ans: {"value": 1, "unit": "V"}
